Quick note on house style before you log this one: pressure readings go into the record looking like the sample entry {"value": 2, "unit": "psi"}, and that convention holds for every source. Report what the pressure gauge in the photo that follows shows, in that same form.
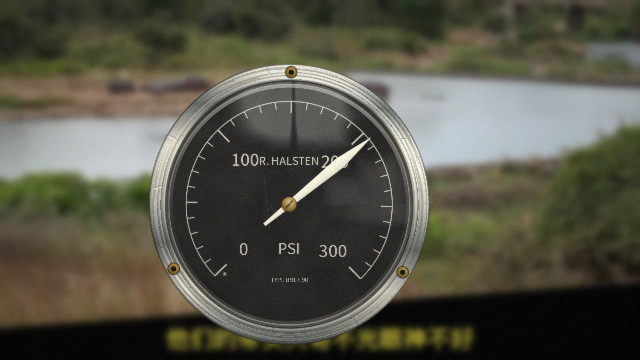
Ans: {"value": 205, "unit": "psi"}
